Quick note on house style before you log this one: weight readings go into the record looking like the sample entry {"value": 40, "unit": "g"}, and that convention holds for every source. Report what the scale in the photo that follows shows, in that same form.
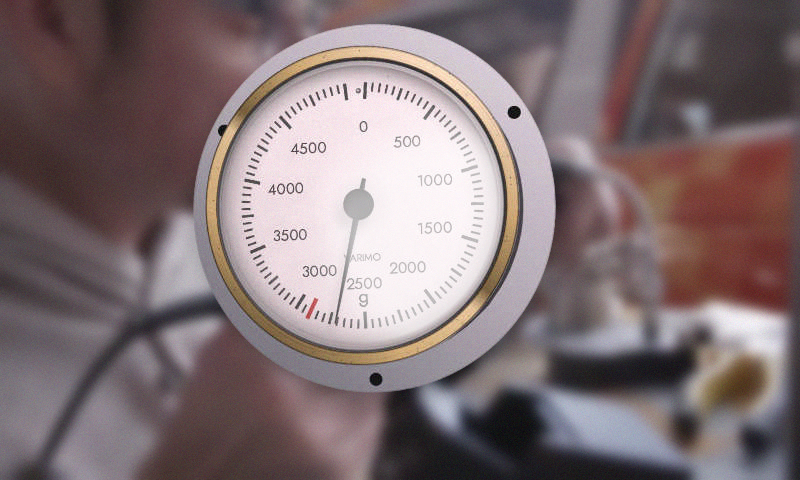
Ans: {"value": 2700, "unit": "g"}
